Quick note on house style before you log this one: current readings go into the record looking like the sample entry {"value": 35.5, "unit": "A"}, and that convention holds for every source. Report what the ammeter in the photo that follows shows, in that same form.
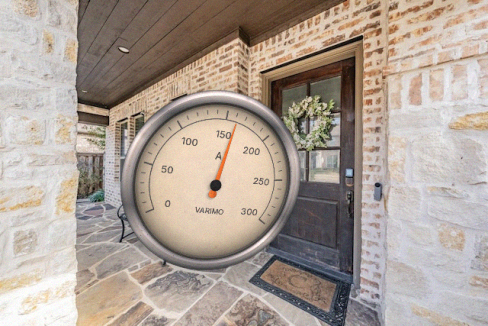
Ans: {"value": 160, "unit": "A"}
